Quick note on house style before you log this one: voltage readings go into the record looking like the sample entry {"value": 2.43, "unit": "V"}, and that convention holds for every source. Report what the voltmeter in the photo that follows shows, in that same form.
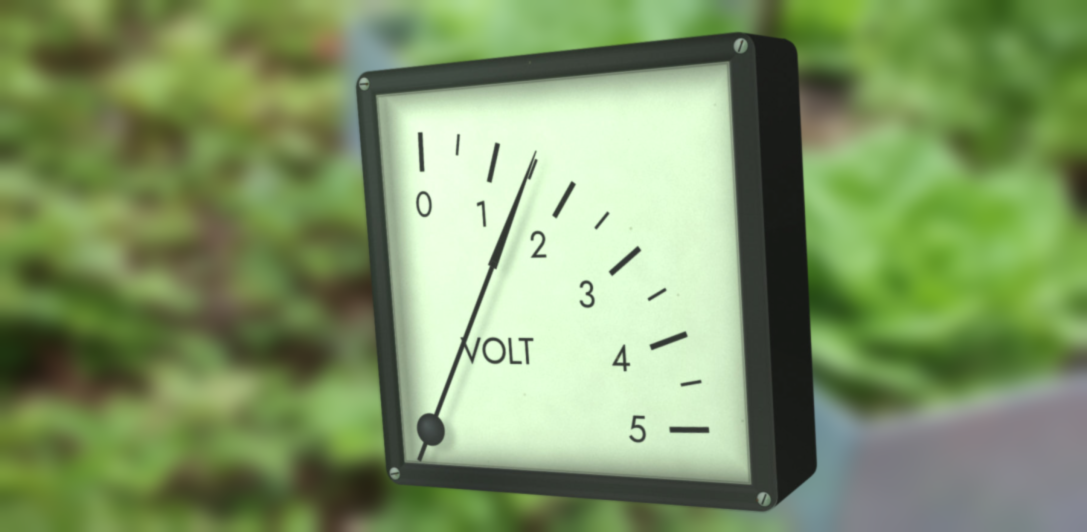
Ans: {"value": 1.5, "unit": "V"}
